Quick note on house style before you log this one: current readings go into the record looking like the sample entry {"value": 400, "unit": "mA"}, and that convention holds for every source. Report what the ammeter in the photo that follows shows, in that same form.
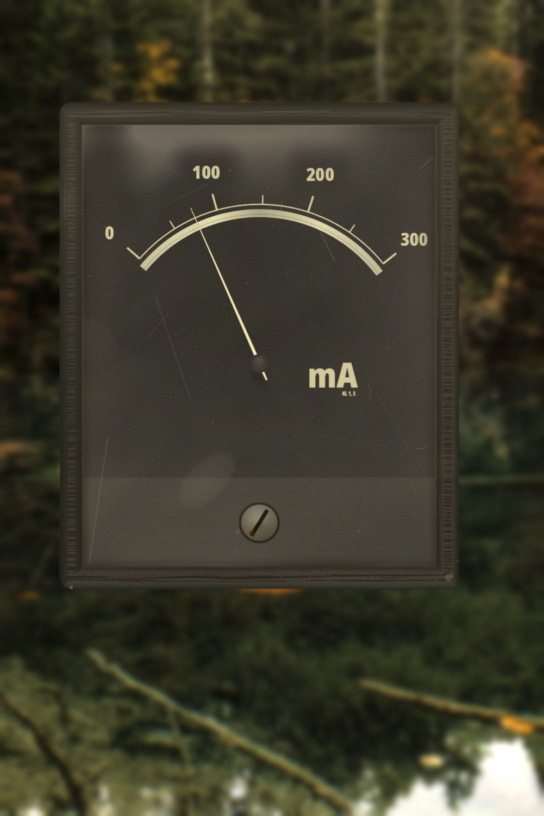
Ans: {"value": 75, "unit": "mA"}
